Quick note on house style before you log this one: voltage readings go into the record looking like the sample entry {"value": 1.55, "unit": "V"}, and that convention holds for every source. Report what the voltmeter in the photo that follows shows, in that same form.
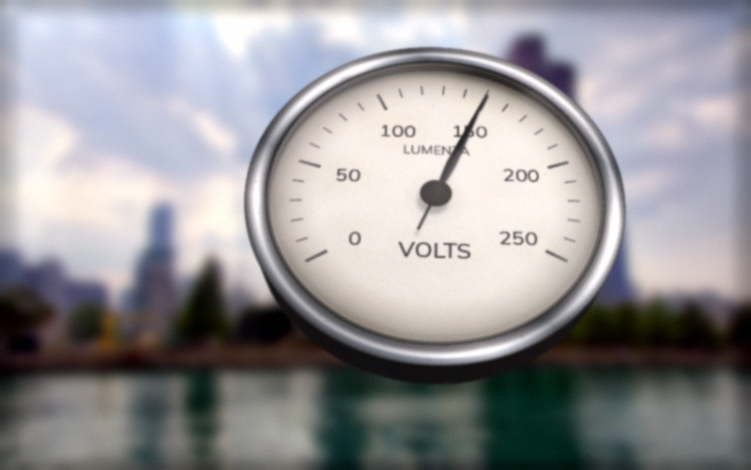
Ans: {"value": 150, "unit": "V"}
